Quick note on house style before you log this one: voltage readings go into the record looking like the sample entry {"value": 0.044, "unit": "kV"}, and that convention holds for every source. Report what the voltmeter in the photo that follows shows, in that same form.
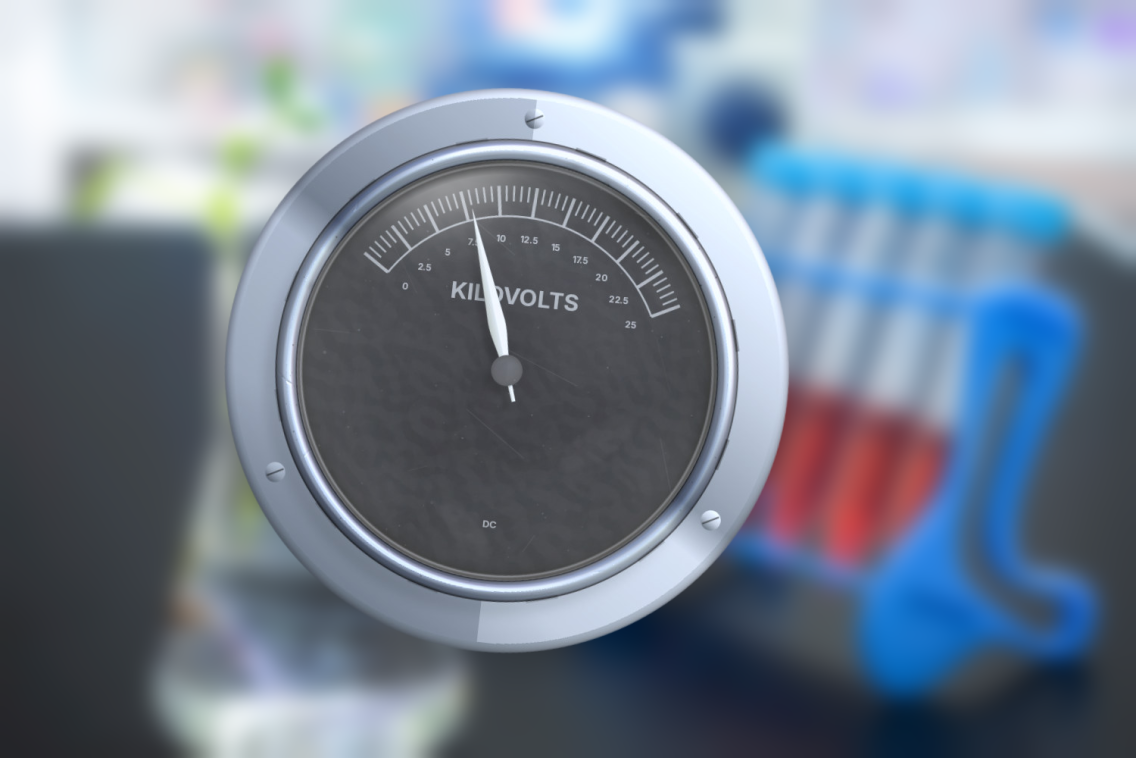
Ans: {"value": 8, "unit": "kV"}
